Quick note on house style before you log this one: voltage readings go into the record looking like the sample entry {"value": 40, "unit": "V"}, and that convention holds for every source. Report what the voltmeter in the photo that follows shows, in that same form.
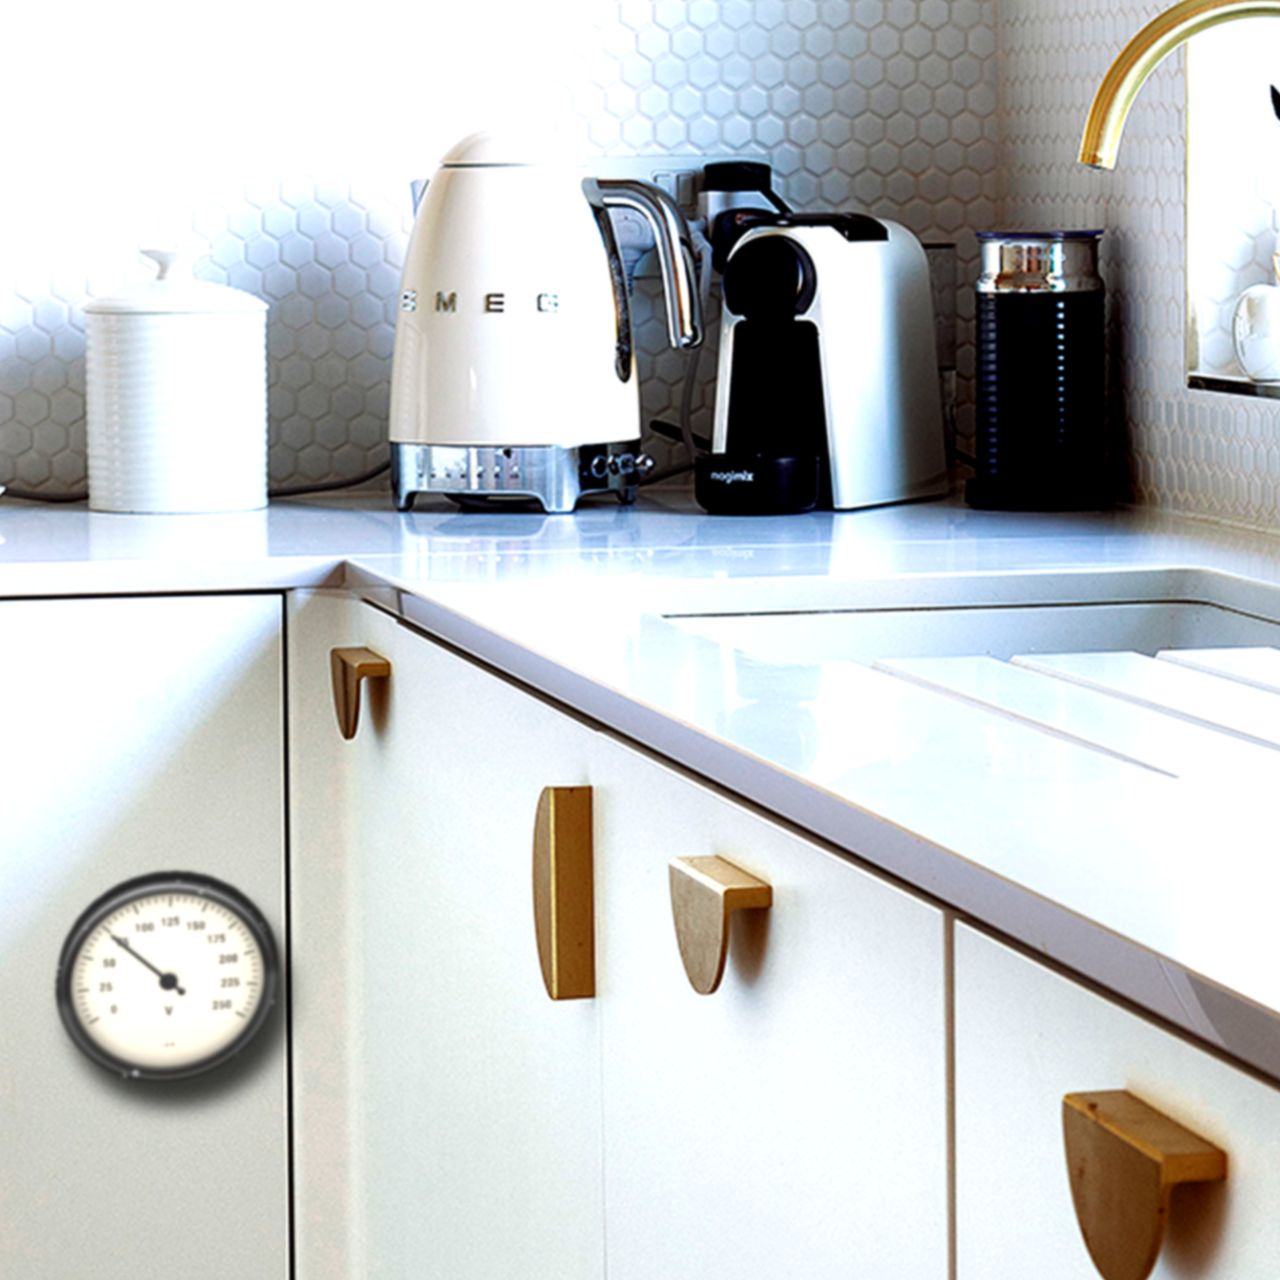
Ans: {"value": 75, "unit": "V"}
